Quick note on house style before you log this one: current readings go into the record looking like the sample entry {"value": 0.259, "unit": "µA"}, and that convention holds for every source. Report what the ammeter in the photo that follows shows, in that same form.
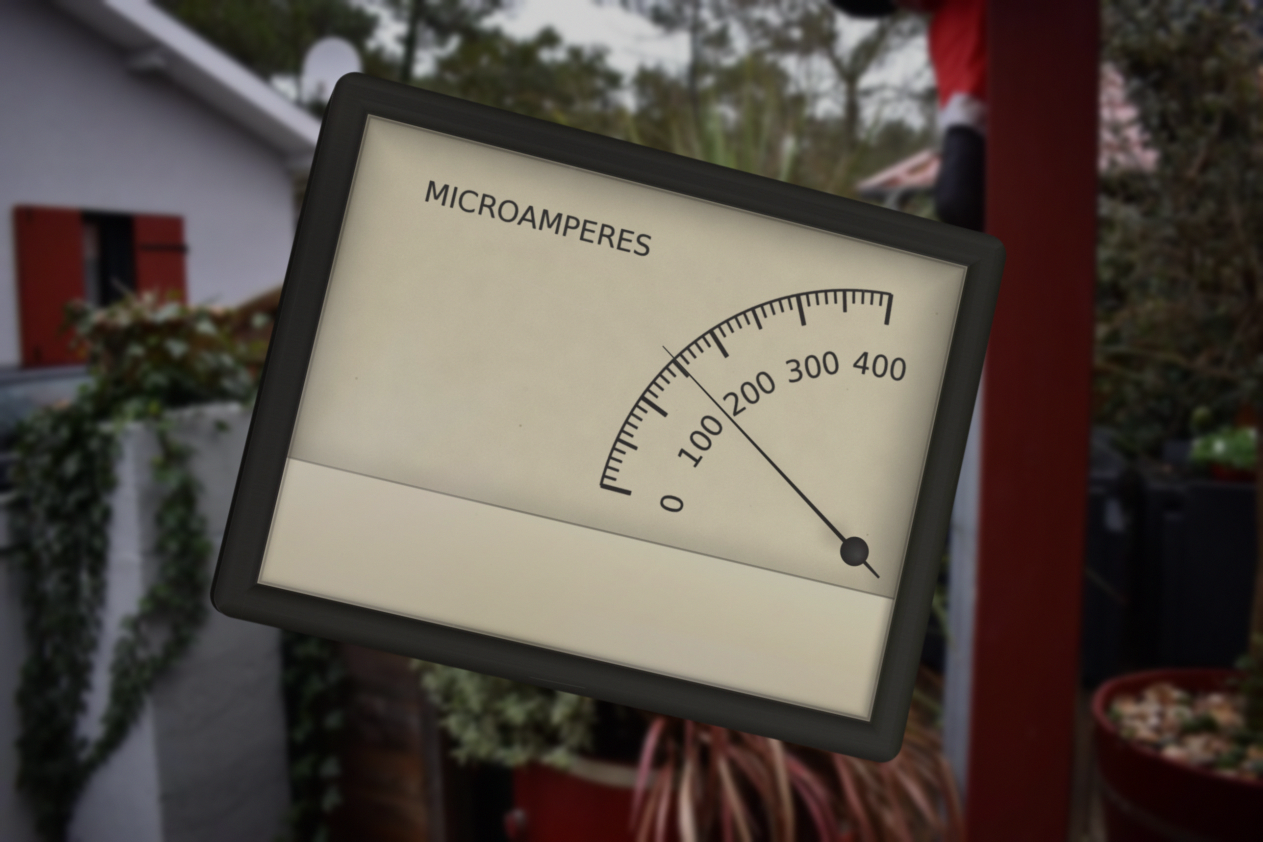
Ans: {"value": 150, "unit": "µA"}
